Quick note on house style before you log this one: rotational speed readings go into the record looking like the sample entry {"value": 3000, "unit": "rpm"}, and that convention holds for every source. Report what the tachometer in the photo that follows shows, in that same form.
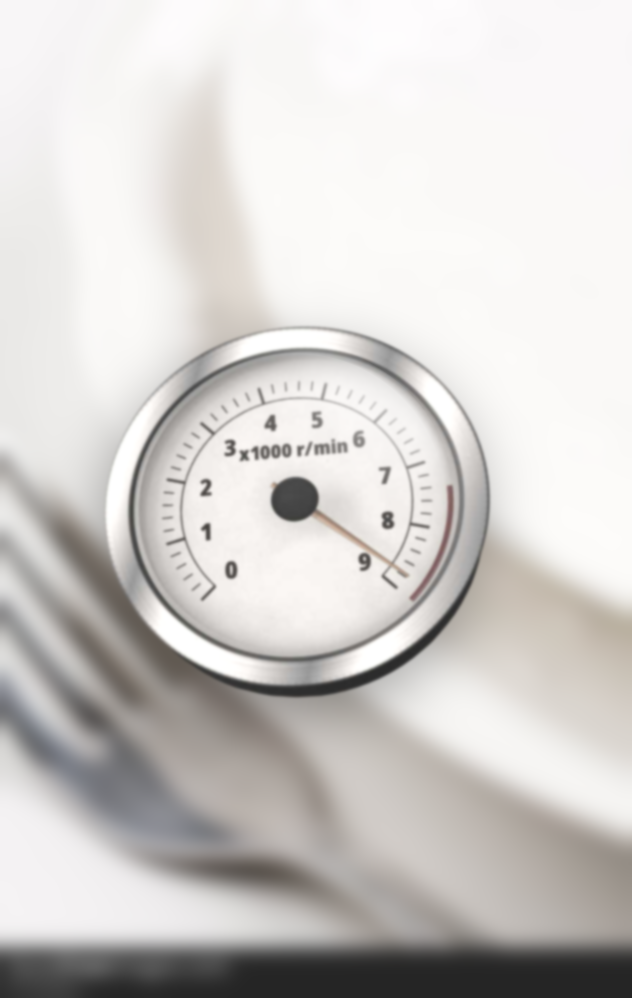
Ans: {"value": 8800, "unit": "rpm"}
